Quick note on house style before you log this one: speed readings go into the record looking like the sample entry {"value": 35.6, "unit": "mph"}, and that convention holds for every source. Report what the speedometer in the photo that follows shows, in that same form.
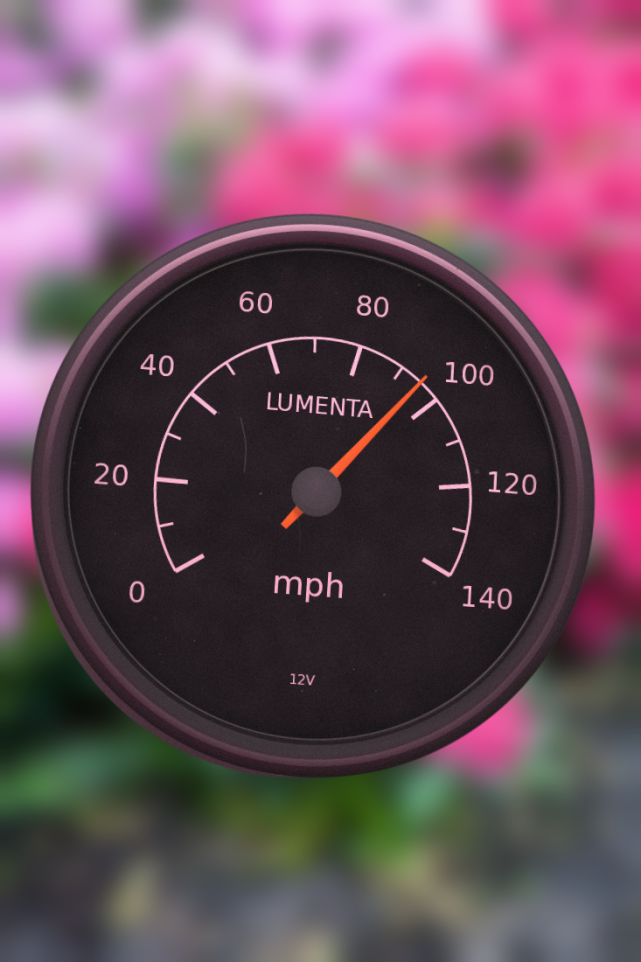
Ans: {"value": 95, "unit": "mph"}
